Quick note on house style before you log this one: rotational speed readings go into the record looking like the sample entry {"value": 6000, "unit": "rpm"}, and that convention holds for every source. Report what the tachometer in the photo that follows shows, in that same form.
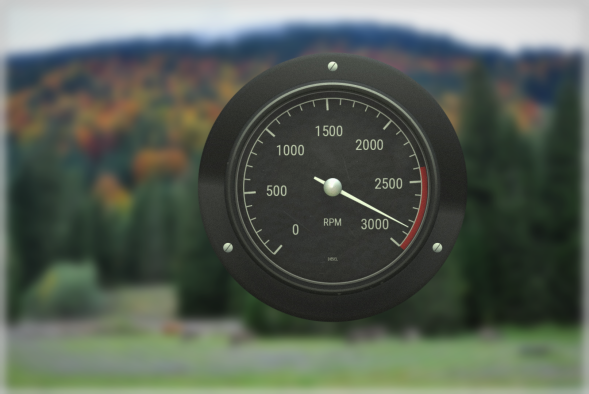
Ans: {"value": 2850, "unit": "rpm"}
